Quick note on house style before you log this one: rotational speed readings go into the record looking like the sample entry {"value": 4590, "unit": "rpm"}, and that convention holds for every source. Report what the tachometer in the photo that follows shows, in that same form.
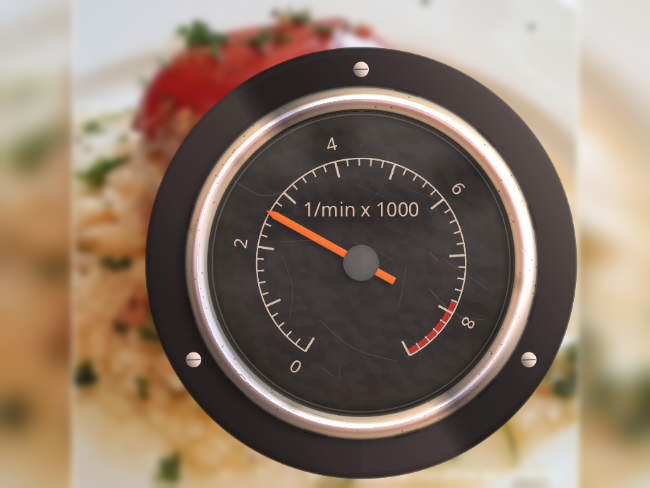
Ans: {"value": 2600, "unit": "rpm"}
